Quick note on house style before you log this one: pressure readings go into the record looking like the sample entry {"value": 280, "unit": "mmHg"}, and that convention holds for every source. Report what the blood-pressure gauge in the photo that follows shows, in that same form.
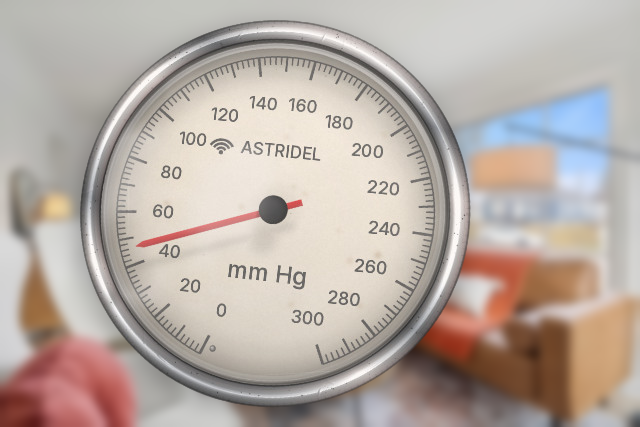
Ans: {"value": 46, "unit": "mmHg"}
